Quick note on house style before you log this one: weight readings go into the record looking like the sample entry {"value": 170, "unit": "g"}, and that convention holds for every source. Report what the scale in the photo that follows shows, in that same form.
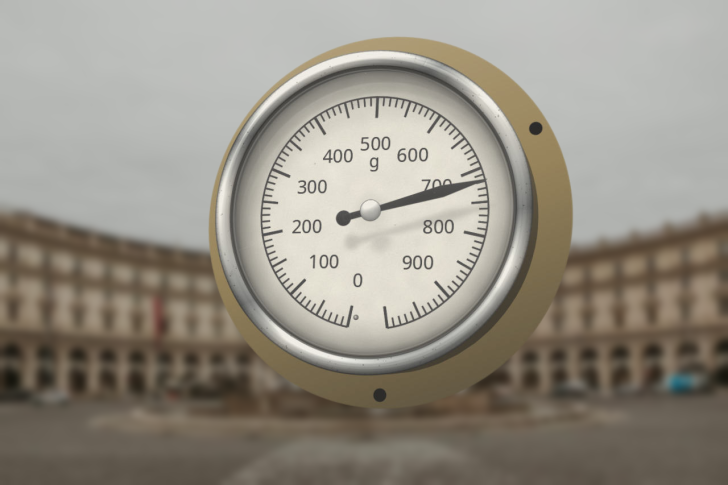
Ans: {"value": 720, "unit": "g"}
